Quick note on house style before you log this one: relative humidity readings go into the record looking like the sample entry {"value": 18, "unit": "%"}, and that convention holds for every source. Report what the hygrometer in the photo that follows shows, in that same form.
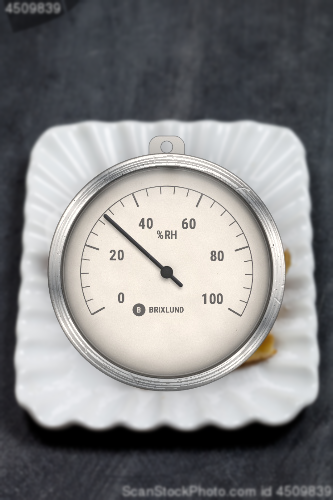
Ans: {"value": 30, "unit": "%"}
